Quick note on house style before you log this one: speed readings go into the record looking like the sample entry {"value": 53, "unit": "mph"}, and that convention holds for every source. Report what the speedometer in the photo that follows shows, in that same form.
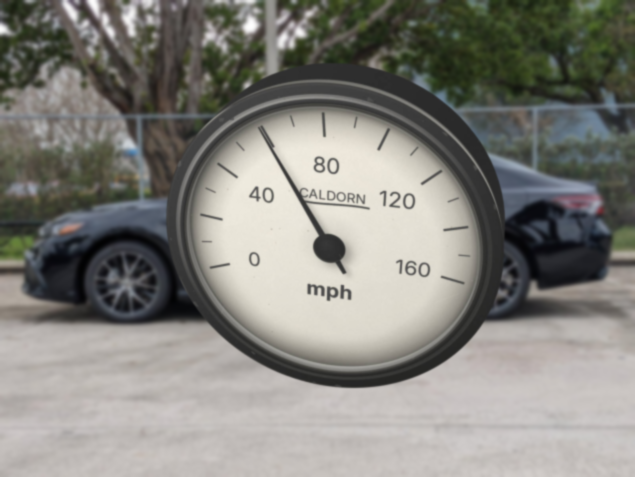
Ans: {"value": 60, "unit": "mph"}
